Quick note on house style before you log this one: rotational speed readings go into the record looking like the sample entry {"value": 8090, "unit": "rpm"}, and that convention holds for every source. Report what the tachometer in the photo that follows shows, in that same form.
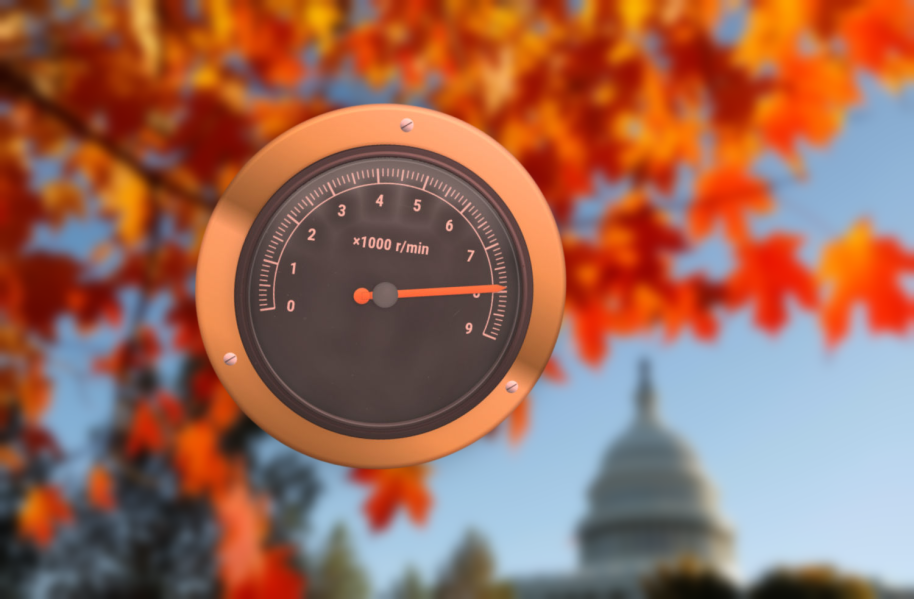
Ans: {"value": 7900, "unit": "rpm"}
